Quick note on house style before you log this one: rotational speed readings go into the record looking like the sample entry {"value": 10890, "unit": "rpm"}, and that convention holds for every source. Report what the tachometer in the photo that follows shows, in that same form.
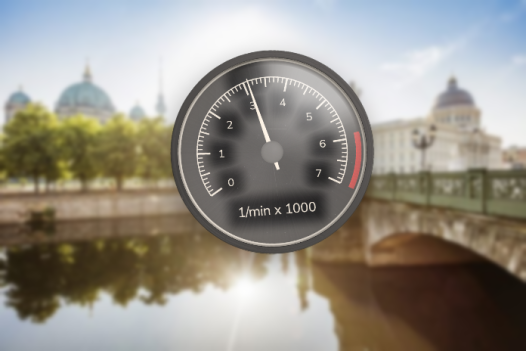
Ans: {"value": 3100, "unit": "rpm"}
